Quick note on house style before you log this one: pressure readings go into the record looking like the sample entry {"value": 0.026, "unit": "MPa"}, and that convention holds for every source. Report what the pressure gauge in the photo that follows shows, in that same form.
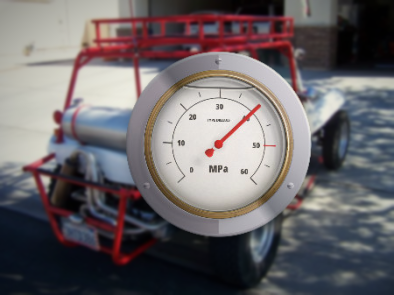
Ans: {"value": 40, "unit": "MPa"}
